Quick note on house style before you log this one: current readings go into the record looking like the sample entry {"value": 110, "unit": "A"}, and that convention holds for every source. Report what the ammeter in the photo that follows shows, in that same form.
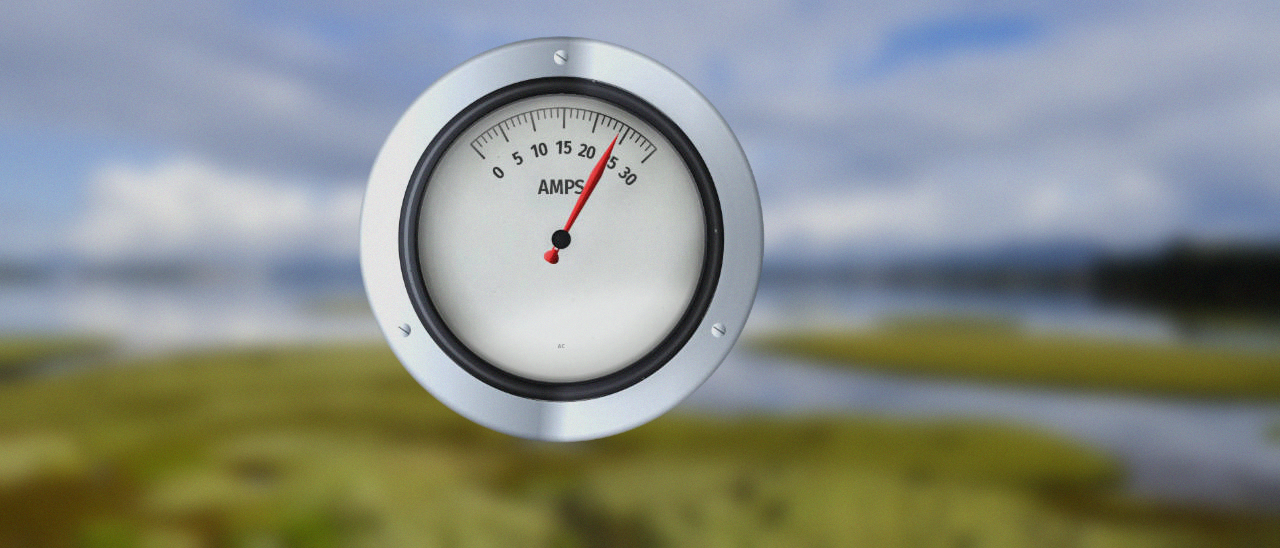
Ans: {"value": 24, "unit": "A"}
